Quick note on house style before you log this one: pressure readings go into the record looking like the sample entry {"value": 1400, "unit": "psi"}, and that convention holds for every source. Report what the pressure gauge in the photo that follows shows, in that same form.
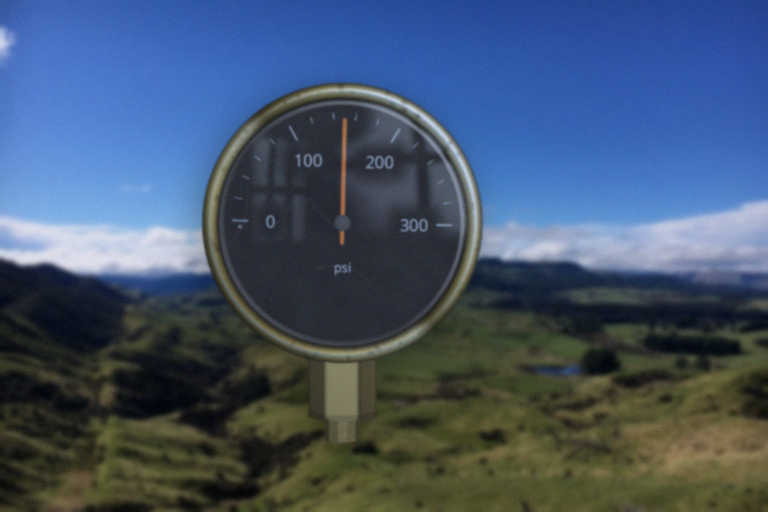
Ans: {"value": 150, "unit": "psi"}
